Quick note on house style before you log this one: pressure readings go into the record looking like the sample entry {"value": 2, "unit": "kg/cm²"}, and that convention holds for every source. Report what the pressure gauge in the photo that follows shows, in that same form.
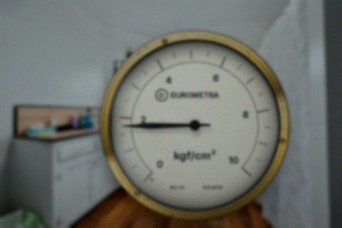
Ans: {"value": 1.75, "unit": "kg/cm²"}
